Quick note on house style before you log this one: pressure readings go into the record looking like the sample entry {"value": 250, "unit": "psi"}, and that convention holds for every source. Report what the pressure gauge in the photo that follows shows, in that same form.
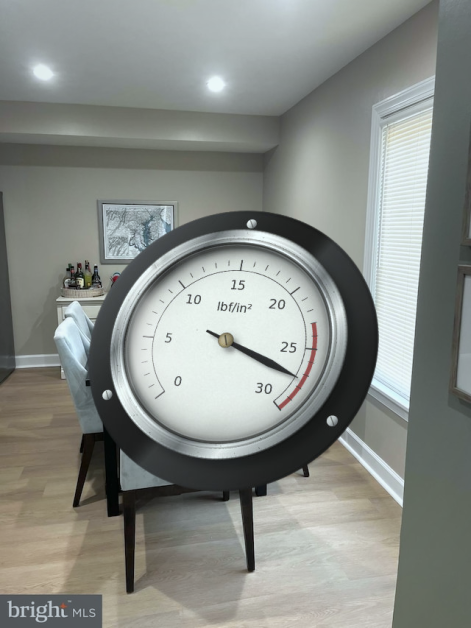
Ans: {"value": 27.5, "unit": "psi"}
